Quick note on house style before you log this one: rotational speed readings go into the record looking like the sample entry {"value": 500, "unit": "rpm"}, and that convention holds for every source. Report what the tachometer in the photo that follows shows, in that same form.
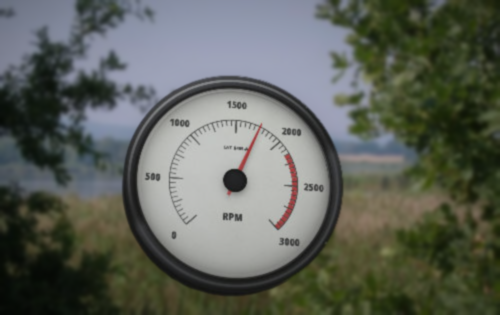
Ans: {"value": 1750, "unit": "rpm"}
